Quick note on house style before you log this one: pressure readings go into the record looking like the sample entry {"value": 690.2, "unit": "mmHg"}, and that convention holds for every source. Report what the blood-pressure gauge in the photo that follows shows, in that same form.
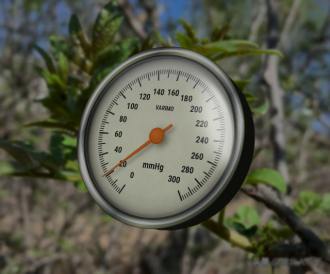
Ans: {"value": 20, "unit": "mmHg"}
